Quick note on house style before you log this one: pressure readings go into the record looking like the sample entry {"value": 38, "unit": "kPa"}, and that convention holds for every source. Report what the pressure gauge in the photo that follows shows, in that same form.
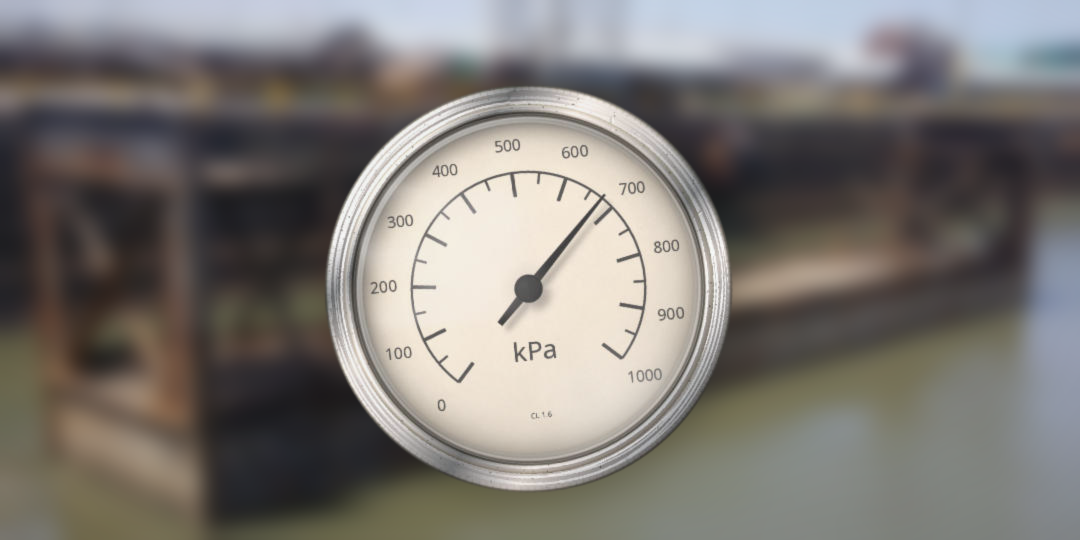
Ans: {"value": 675, "unit": "kPa"}
